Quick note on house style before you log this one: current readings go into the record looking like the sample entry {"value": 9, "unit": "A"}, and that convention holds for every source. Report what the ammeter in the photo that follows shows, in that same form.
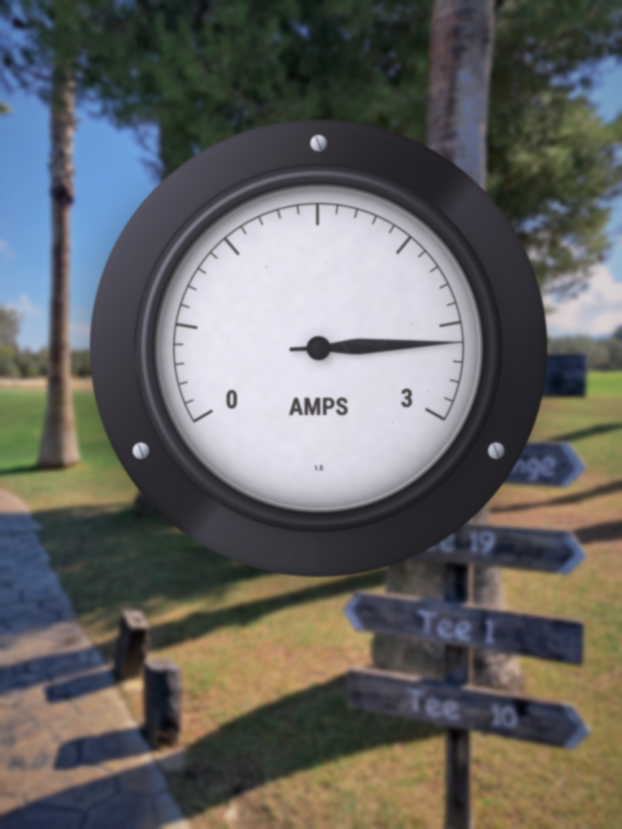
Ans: {"value": 2.6, "unit": "A"}
